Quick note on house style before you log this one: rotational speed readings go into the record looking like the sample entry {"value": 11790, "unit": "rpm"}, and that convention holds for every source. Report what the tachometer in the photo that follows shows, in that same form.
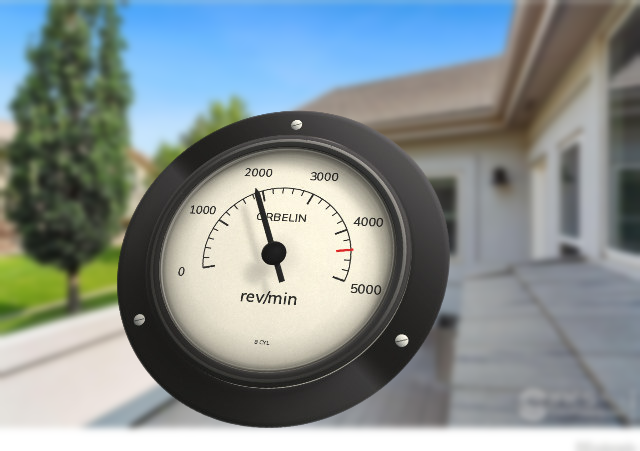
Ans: {"value": 1900, "unit": "rpm"}
